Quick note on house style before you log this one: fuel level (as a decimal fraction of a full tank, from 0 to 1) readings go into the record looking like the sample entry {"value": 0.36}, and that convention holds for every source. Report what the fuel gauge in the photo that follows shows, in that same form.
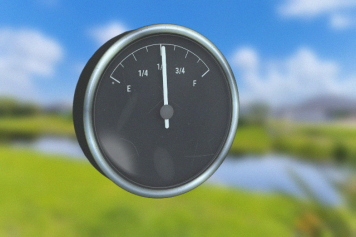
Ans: {"value": 0.5}
